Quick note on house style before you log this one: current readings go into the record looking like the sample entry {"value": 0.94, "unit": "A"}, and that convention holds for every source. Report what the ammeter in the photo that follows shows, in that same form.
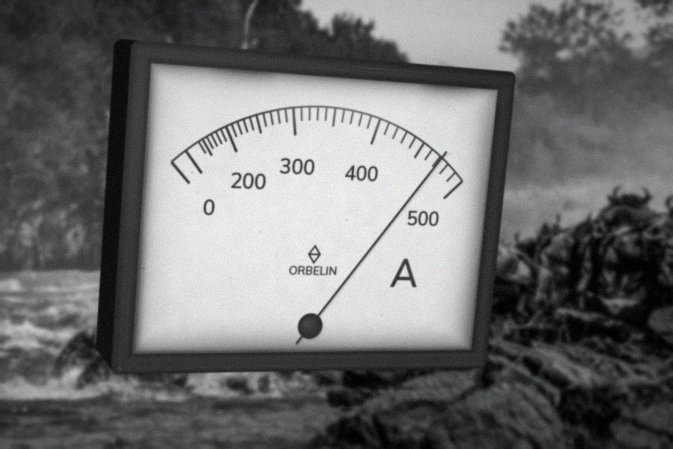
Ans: {"value": 470, "unit": "A"}
